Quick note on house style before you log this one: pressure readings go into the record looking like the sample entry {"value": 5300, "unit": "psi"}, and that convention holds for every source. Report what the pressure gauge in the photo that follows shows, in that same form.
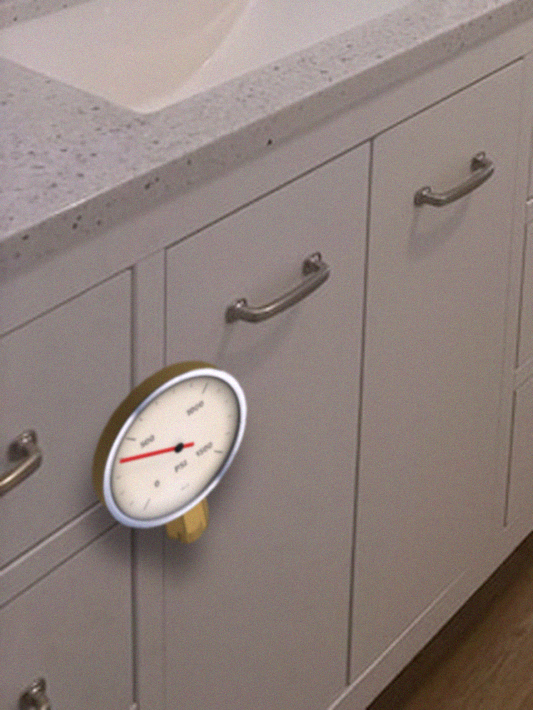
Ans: {"value": 400, "unit": "psi"}
